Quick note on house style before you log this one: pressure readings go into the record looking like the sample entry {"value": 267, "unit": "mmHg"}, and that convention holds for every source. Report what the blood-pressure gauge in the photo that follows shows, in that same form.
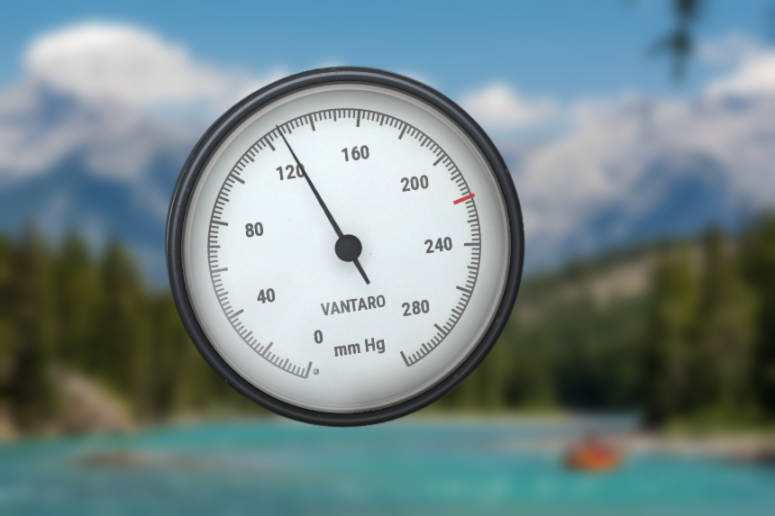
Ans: {"value": 126, "unit": "mmHg"}
